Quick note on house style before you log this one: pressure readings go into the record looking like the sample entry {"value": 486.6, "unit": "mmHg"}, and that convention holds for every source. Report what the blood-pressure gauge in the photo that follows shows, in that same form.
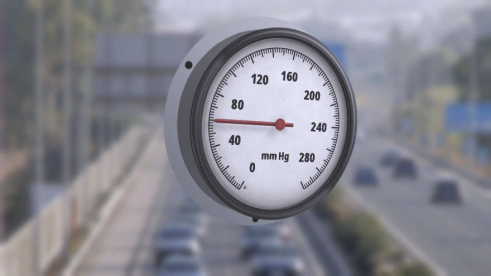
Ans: {"value": 60, "unit": "mmHg"}
